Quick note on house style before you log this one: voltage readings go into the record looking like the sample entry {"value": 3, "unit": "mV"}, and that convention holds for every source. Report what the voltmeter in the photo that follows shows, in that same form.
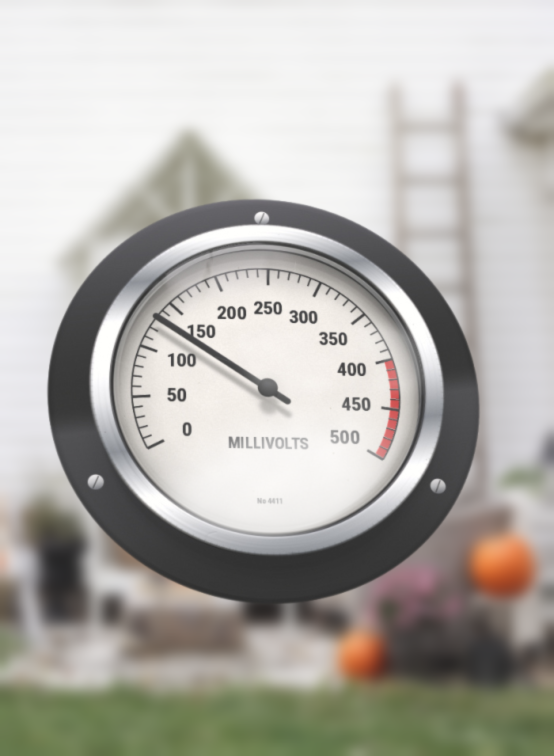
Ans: {"value": 130, "unit": "mV"}
